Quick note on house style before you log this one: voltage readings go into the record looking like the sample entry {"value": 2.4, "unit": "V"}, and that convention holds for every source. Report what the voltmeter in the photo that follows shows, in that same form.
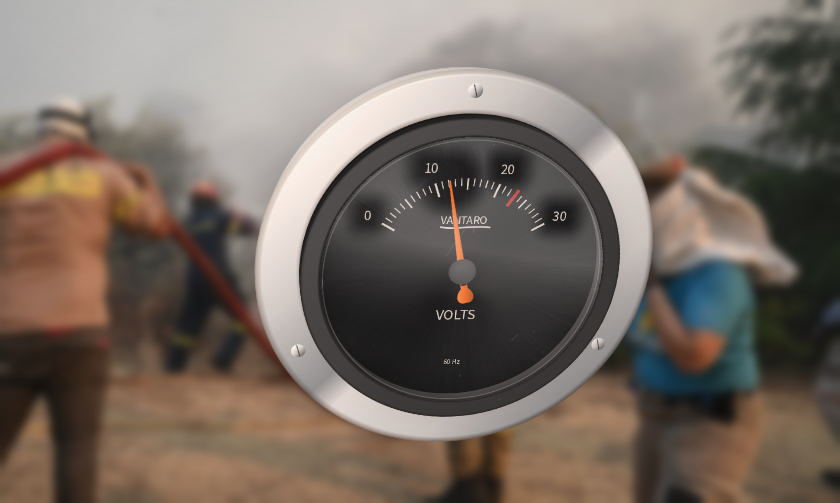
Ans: {"value": 12, "unit": "V"}
